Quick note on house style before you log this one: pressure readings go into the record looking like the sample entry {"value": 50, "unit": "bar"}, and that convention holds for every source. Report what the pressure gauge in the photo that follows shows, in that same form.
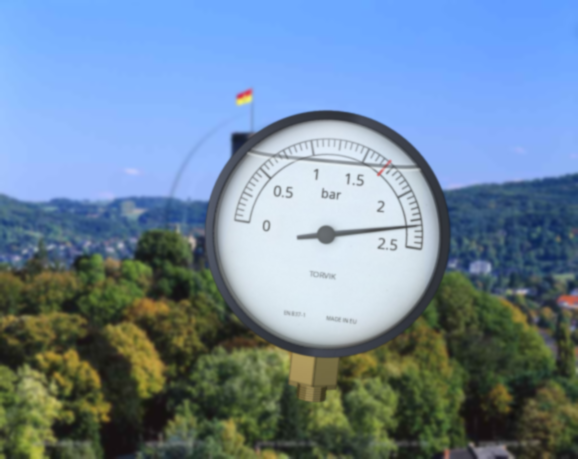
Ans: {"value": 2.3, "unit": "bar"}
